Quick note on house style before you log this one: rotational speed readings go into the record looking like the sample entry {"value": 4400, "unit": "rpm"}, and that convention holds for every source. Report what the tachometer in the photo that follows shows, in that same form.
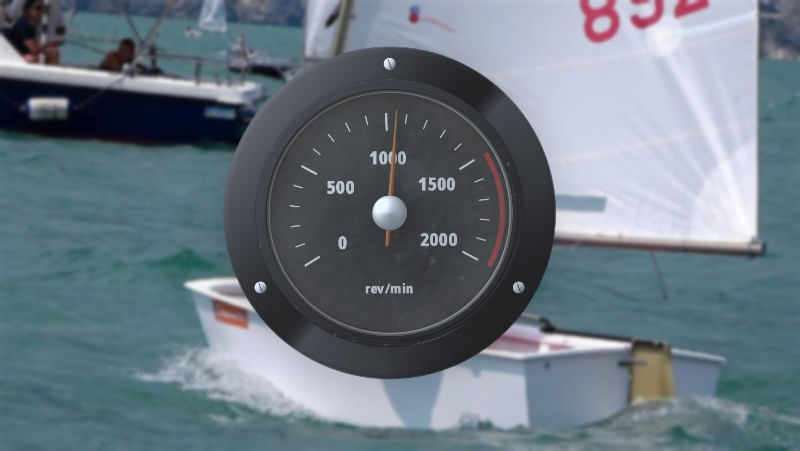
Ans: {"value": 1050, "unit": "rpm"}
